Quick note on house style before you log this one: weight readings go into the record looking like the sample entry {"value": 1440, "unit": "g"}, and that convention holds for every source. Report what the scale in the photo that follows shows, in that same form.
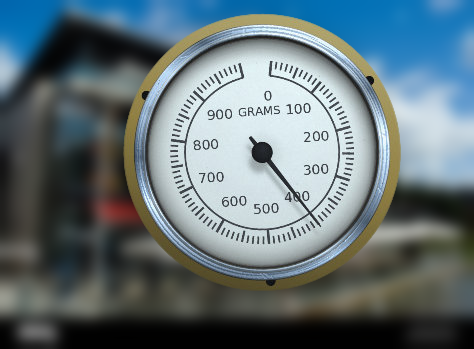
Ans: {"value": 400, "unit": "g"}
